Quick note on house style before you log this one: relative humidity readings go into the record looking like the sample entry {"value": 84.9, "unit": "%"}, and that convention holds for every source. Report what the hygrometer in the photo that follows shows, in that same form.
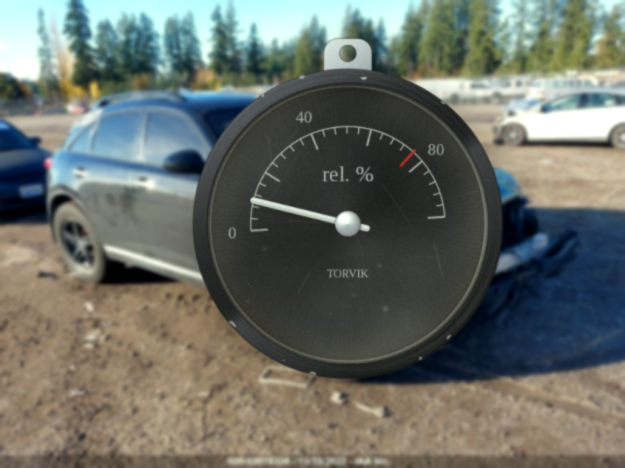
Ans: {"value": 10, "unit": "%"}
